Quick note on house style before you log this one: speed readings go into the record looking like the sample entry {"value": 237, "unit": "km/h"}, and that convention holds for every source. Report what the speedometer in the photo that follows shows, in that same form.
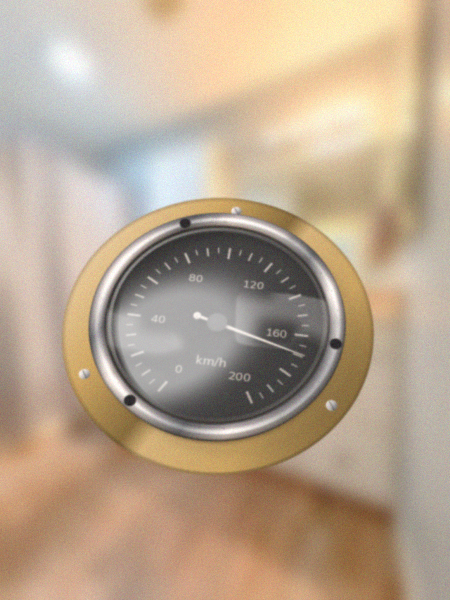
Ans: {"value": 170, "unit": "km/h"}
